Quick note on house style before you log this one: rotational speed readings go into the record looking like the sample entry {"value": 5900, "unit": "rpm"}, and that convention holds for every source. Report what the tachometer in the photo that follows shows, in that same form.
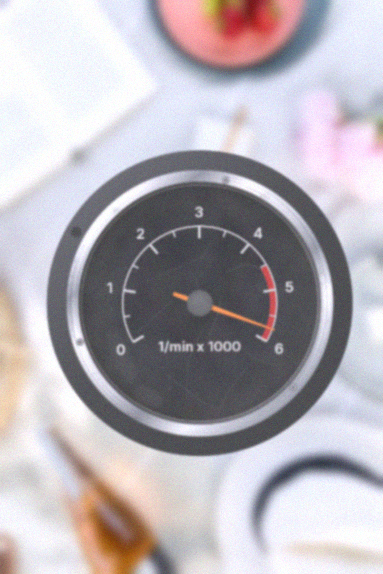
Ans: {"value": 5750, "unit": "rpm"}
